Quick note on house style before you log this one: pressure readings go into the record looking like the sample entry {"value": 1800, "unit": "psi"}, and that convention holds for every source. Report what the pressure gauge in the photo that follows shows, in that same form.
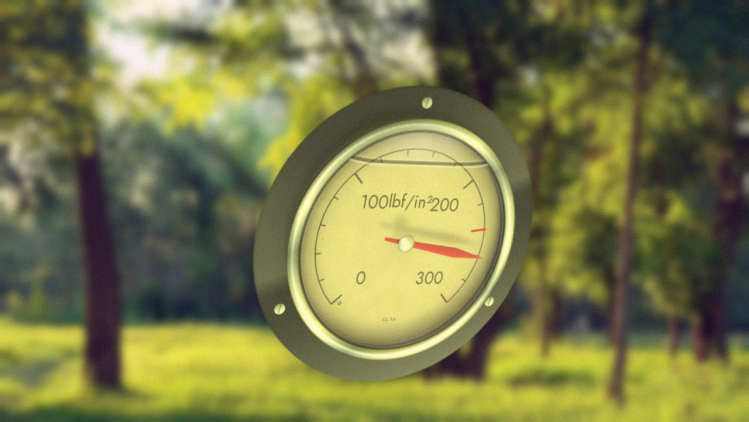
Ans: {"value": 260, "unit": "psi"}
